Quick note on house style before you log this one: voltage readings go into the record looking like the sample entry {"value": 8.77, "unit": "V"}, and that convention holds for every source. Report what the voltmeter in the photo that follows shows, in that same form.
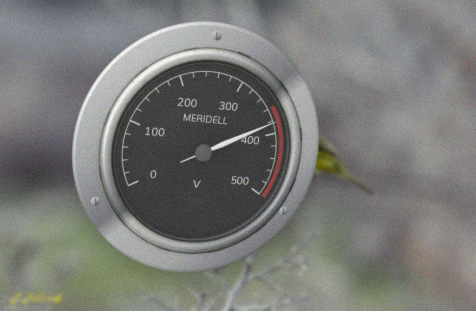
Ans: {"value": 380, "unit": "V"}
